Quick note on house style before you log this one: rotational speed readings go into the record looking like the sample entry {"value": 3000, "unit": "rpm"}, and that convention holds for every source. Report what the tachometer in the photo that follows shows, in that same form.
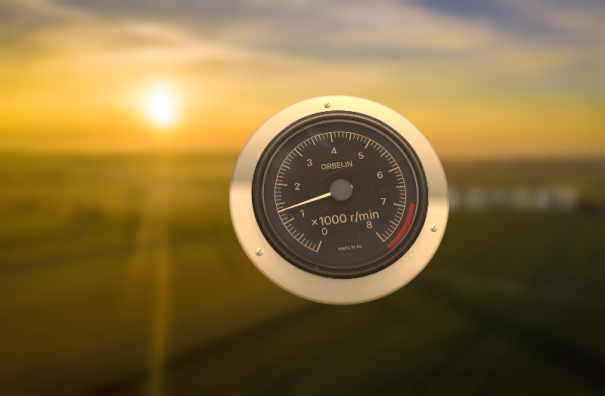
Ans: {"value": 1300, "unit": "rpm"}
